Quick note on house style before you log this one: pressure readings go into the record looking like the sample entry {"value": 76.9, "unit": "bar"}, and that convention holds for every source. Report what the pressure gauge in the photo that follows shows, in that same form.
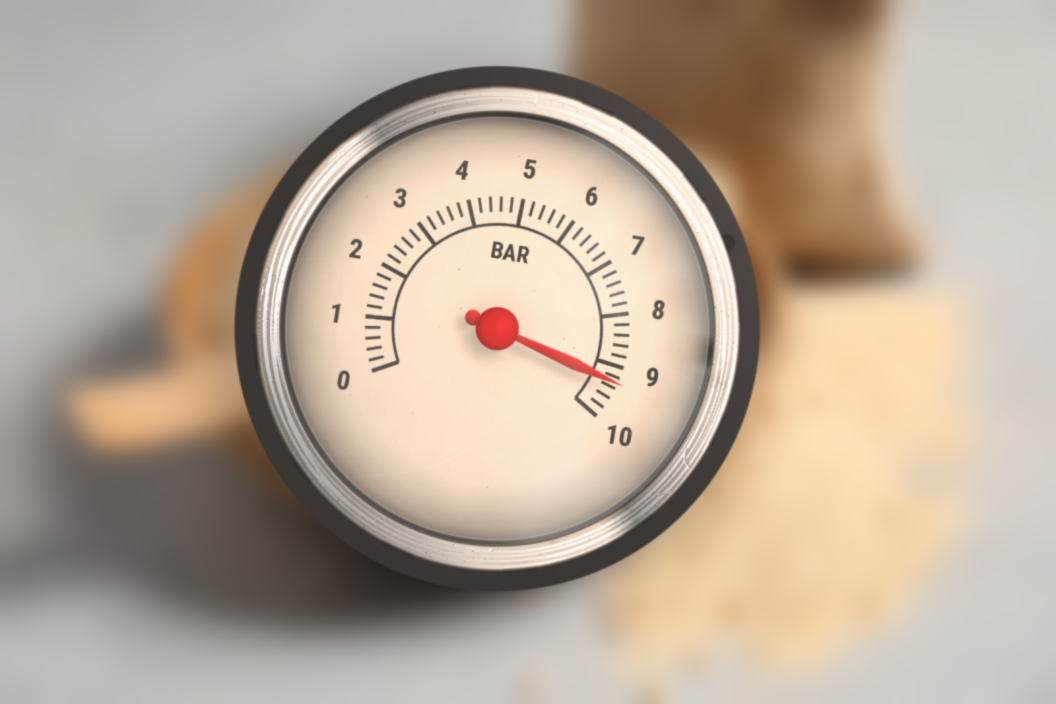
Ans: {"value": 9.3, "unit": "bar"}
